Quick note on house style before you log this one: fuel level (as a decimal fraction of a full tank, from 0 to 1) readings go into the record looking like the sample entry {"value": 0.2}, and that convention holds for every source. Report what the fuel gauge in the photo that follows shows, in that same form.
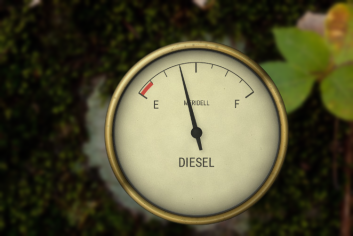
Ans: {"value": 0.375}
